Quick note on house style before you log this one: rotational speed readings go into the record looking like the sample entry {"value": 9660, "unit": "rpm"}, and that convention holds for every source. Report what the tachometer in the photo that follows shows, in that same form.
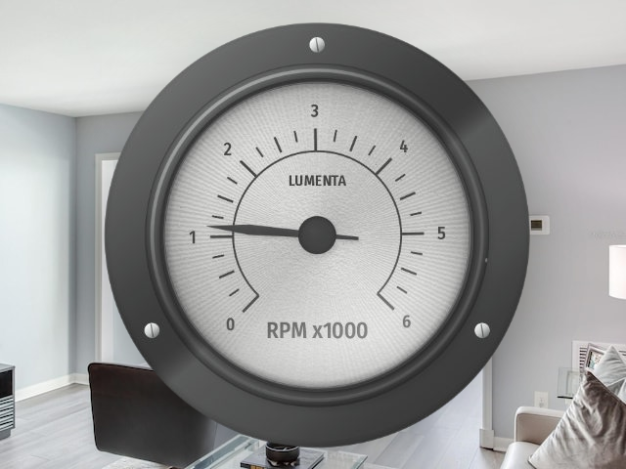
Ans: {"value": 1125, "unit": "rpm"}
